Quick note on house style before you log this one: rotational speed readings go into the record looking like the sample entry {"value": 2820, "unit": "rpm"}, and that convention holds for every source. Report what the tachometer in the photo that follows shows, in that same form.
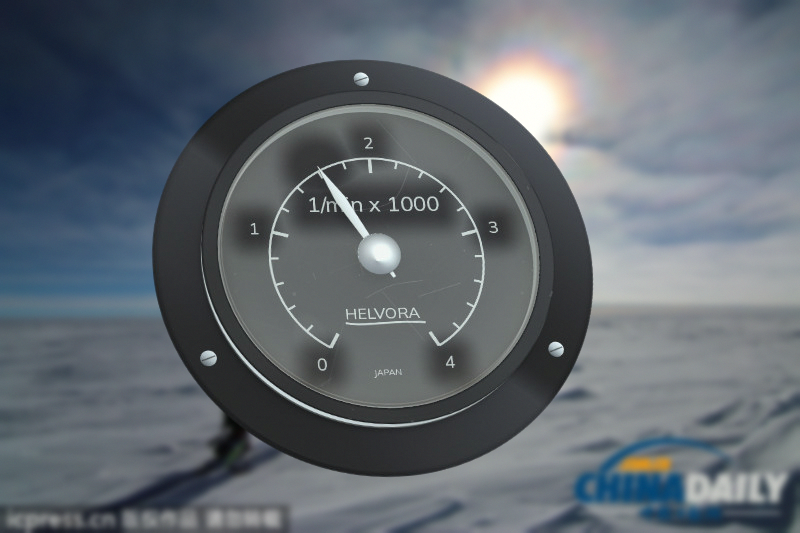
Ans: {"value": 1600, "unit": "rpm"}
